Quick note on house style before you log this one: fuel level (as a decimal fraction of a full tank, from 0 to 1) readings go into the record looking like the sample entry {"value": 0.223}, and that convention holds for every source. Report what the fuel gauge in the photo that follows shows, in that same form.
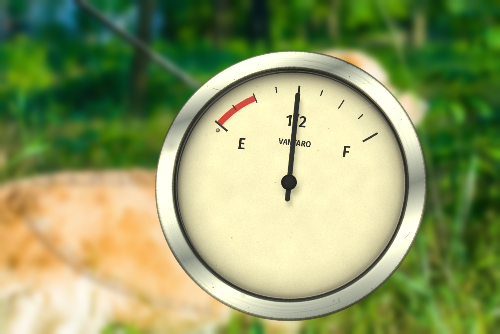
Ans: {"value": 0.5}
